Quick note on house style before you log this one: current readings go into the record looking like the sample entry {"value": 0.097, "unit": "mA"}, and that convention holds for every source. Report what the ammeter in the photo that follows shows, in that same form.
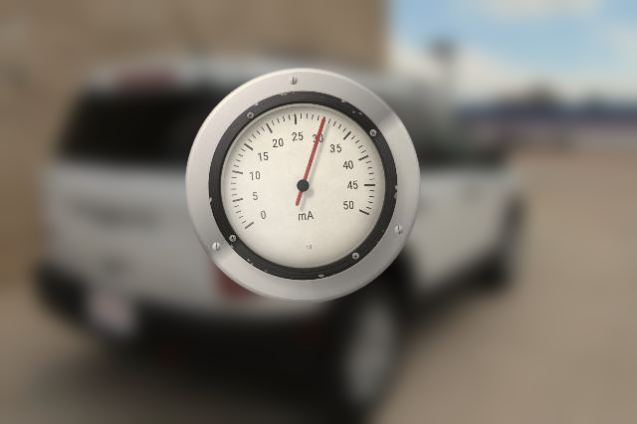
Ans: {"value": 30, "unit": "mA"}
